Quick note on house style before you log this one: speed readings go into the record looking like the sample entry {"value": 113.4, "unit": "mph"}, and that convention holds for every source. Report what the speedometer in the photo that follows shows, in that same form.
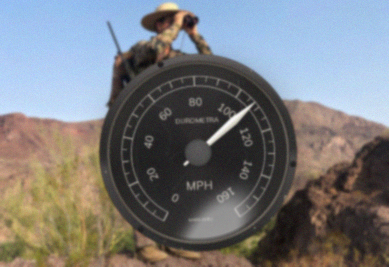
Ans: {"value": 107.5, "unit": "mph"}
